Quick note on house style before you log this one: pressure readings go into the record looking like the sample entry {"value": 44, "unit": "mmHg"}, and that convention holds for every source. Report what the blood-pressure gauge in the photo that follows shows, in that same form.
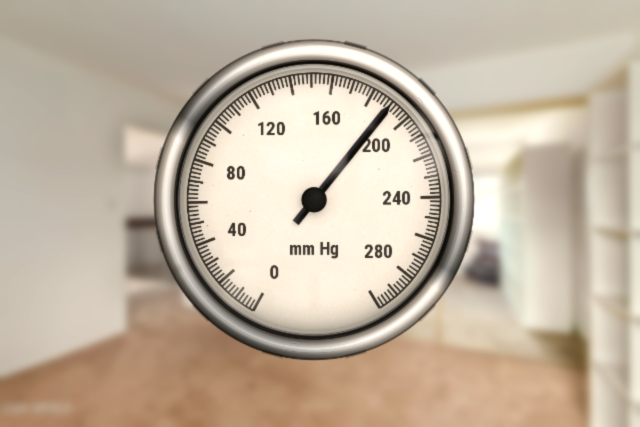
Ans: {"value": 190, "unit": "mmHg"}
